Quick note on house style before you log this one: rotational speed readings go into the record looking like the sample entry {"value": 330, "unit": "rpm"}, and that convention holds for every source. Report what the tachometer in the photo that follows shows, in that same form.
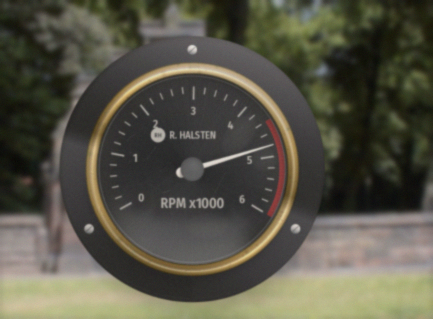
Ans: {"value": 4800, "unit": "rpm"}
